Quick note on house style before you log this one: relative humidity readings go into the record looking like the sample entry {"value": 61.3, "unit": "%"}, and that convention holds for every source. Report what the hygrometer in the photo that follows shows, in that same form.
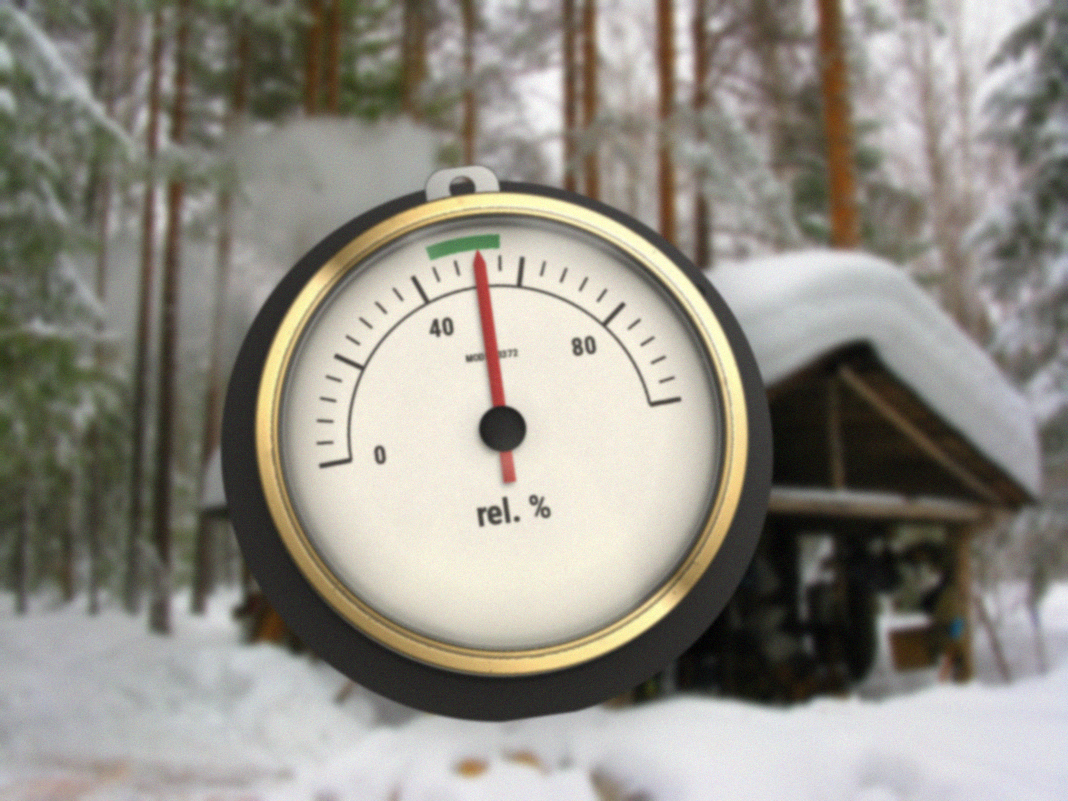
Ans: {"value": 52, "unit": "%"}
